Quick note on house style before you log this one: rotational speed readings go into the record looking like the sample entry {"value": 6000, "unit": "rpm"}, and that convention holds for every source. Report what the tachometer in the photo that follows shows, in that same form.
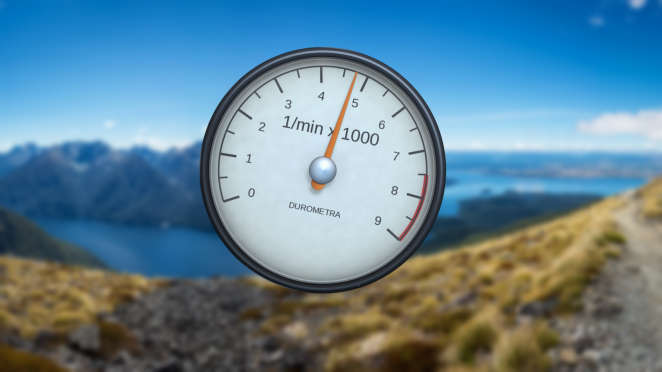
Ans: {"value": 4750, "unit": "rpm"}
